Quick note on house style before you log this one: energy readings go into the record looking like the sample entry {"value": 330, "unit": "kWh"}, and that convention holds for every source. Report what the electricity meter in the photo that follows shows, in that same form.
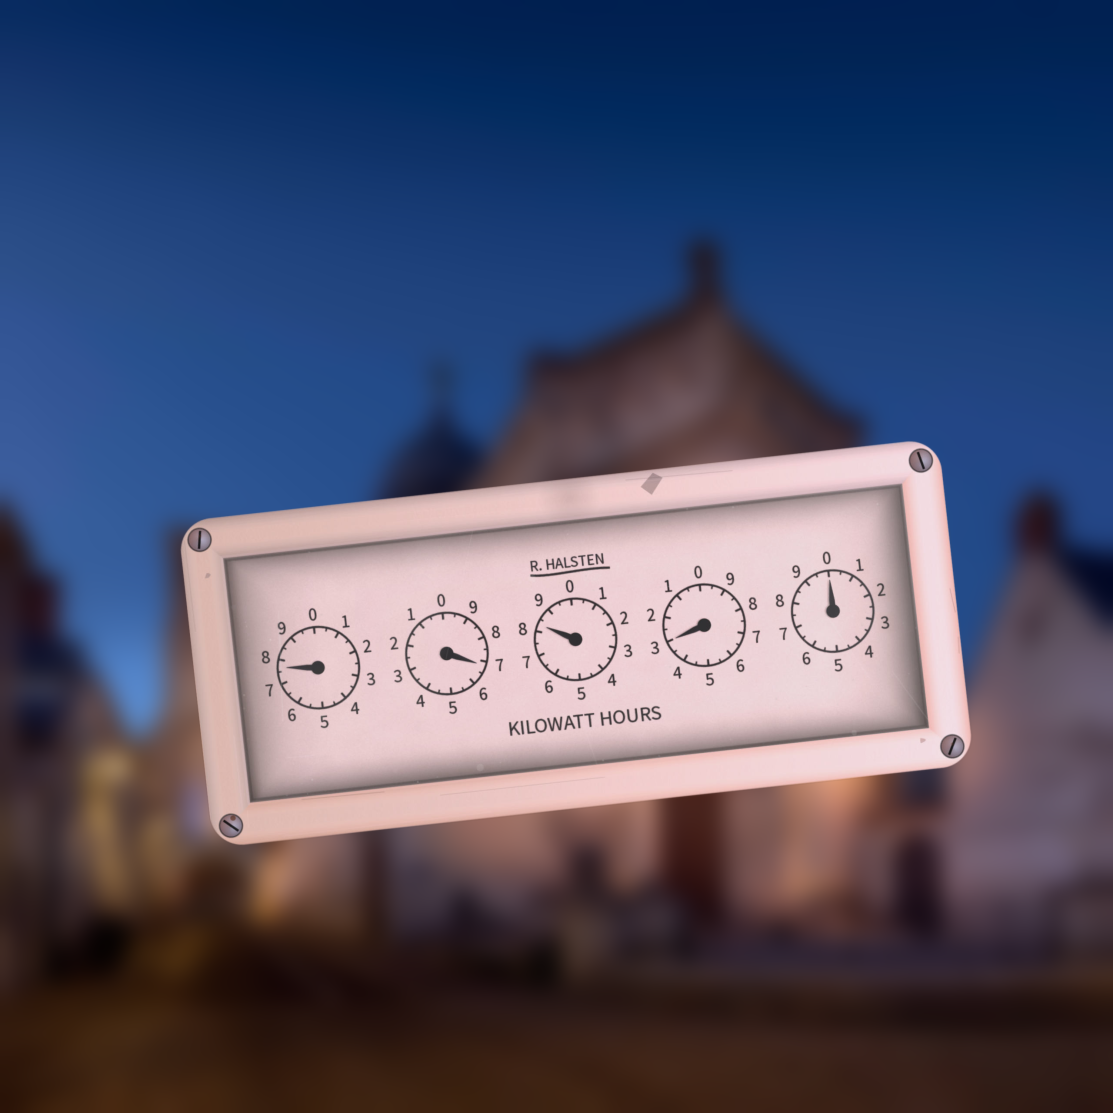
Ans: {"value": 76830, "unit": "kWh"}
